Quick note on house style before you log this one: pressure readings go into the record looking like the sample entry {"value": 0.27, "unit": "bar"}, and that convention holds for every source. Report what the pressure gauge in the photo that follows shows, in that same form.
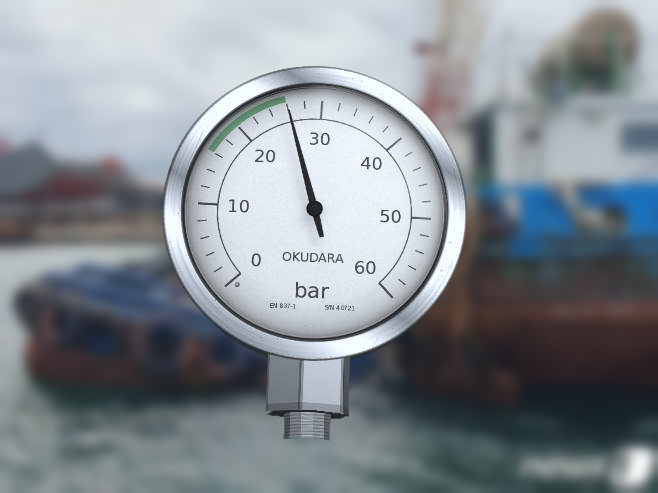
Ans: {"value": 26, "unit": "bar"}
